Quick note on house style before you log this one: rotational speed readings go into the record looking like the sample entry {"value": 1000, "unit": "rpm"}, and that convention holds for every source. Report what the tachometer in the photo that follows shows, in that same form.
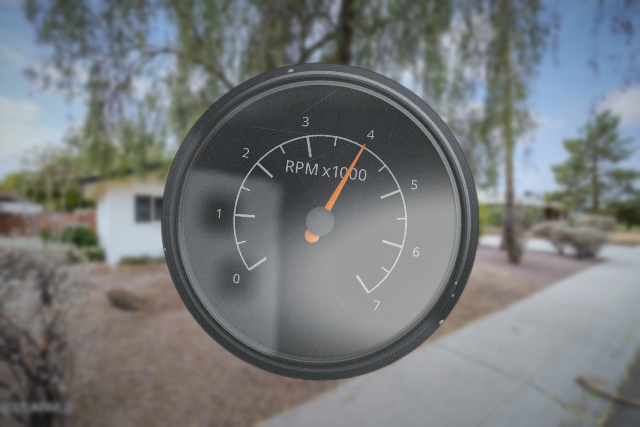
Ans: {"value": 4000, "unit": "rpm"}
